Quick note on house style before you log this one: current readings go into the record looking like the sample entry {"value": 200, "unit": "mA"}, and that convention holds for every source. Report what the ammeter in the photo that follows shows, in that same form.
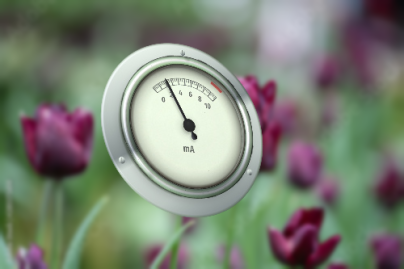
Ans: {"value": 2, "unit": "mA"}
